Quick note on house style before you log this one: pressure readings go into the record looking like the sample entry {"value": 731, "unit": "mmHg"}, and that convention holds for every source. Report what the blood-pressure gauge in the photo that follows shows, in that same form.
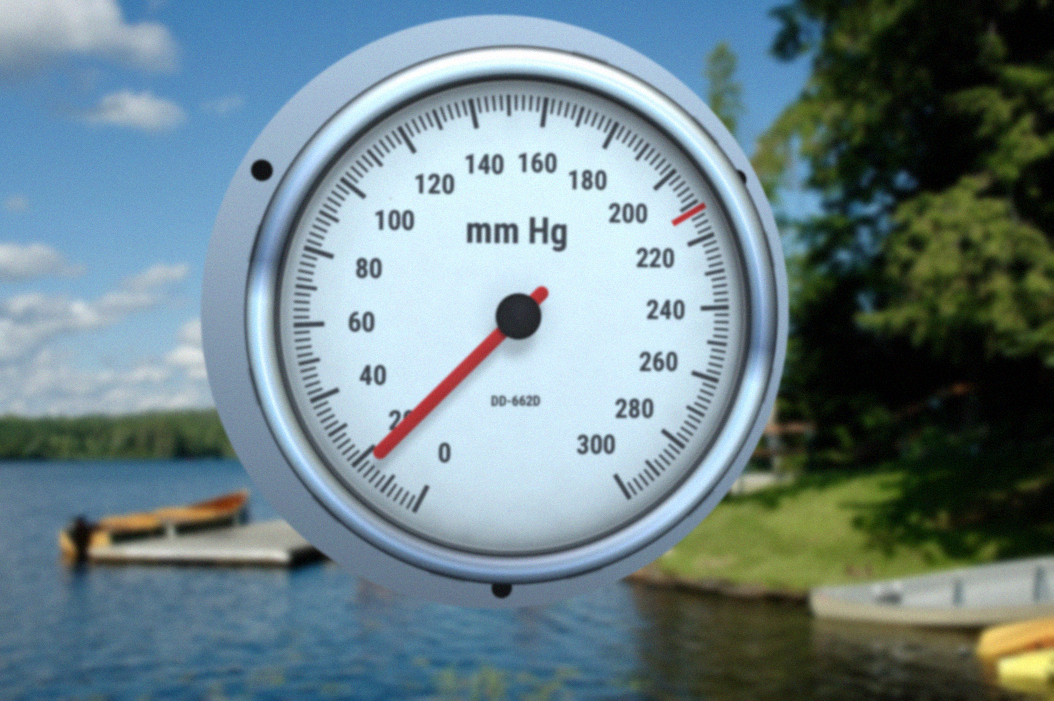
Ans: {"value": 18, "unit": "mmHg"}
